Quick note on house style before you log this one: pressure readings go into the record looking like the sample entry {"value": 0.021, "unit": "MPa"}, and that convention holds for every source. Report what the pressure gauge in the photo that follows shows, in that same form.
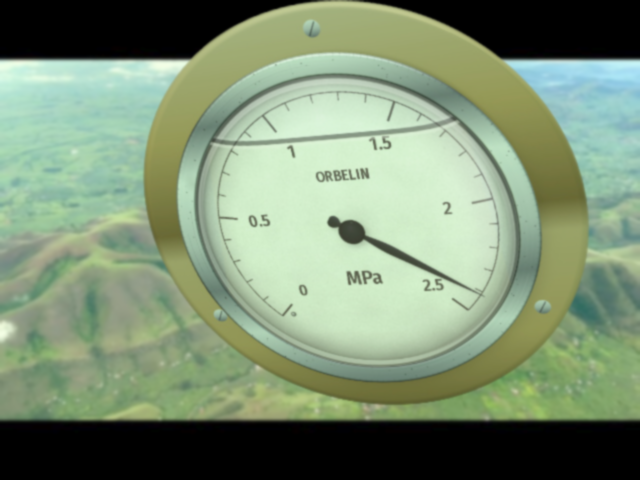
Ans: {"value": 2.4, "unit": "MPa"}
